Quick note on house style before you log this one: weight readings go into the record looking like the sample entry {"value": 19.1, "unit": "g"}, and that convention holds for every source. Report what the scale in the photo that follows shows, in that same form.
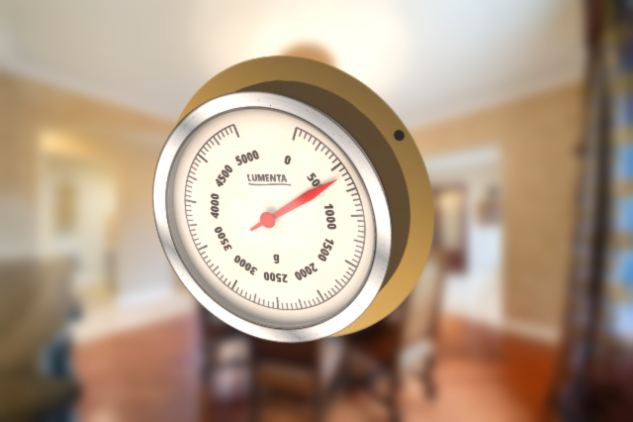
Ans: {"value": 600, "unit": "g"}
